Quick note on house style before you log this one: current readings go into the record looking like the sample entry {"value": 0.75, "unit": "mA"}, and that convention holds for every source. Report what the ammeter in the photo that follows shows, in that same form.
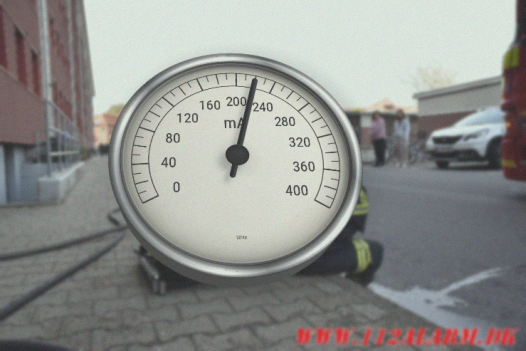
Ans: {"value": 220, "unit": "mA"}
